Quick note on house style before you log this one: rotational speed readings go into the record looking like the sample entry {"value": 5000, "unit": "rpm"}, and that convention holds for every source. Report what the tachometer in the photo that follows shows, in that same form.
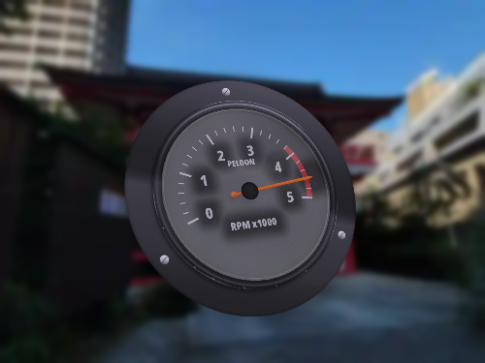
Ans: {"value": 4600, "unit": "rpm"}
